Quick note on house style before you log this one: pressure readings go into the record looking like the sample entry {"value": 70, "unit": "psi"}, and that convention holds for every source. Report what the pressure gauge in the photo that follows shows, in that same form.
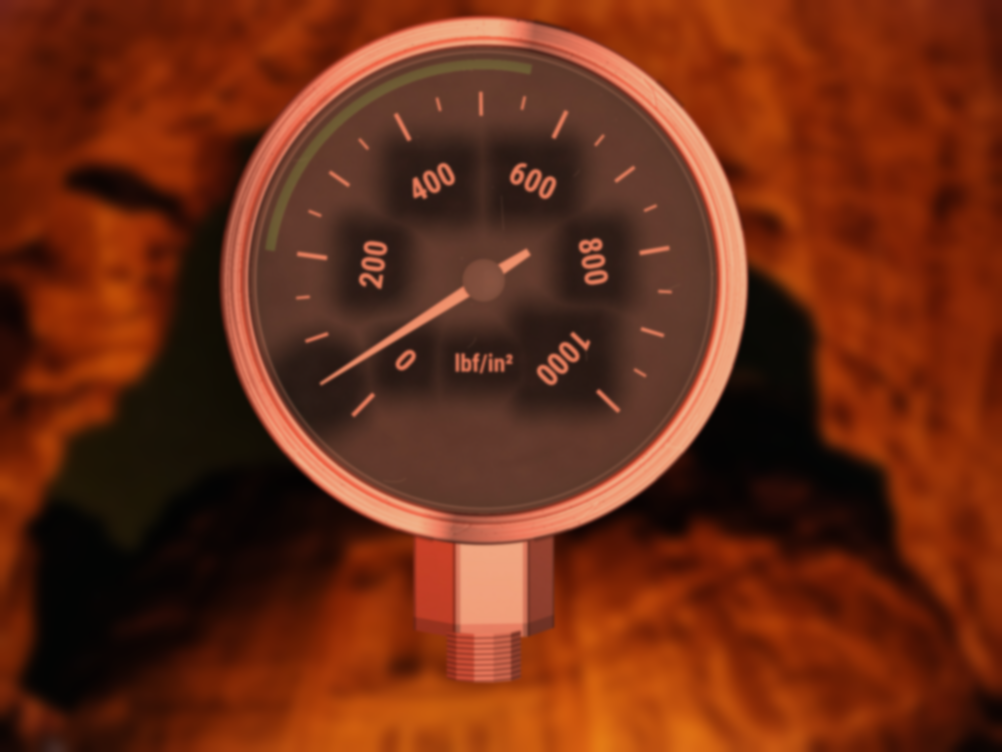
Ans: {"value": 50, "unit": "psi"}
